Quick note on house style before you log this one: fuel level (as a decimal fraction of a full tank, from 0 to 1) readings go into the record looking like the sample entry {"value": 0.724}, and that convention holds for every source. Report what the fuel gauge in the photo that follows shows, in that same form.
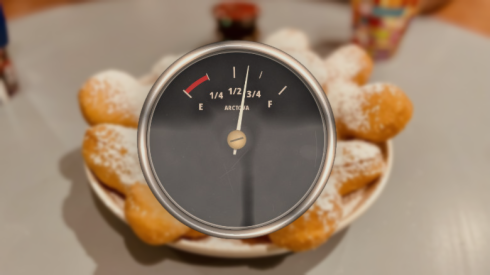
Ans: {"value": 0.625}
